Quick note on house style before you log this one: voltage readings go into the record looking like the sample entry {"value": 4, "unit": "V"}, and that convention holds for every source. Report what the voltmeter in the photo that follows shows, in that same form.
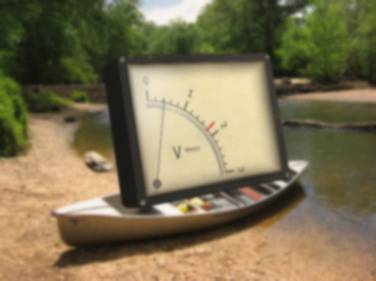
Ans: {"value": 0.4, "unit": "V"}
